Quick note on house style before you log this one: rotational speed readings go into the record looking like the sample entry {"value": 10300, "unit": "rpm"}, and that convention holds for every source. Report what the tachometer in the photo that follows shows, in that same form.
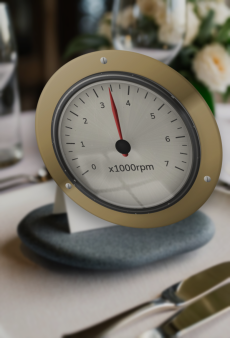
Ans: {"value": 3500, "unit": "rpm"}
